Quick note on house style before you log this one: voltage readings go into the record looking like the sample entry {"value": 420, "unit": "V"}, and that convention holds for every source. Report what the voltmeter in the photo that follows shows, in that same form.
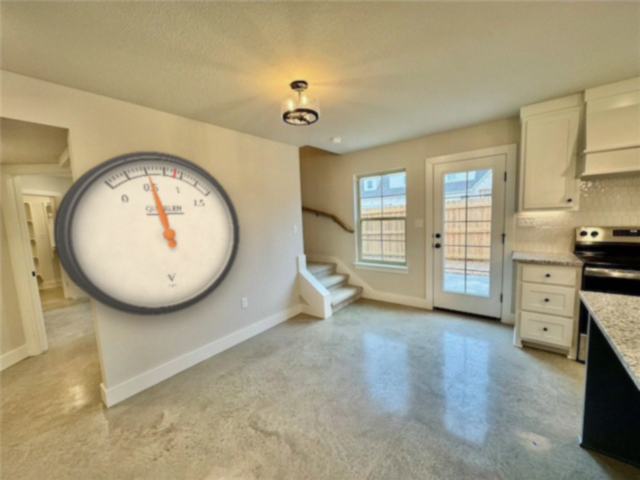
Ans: {"value": 0.5, "unit": "V"}
